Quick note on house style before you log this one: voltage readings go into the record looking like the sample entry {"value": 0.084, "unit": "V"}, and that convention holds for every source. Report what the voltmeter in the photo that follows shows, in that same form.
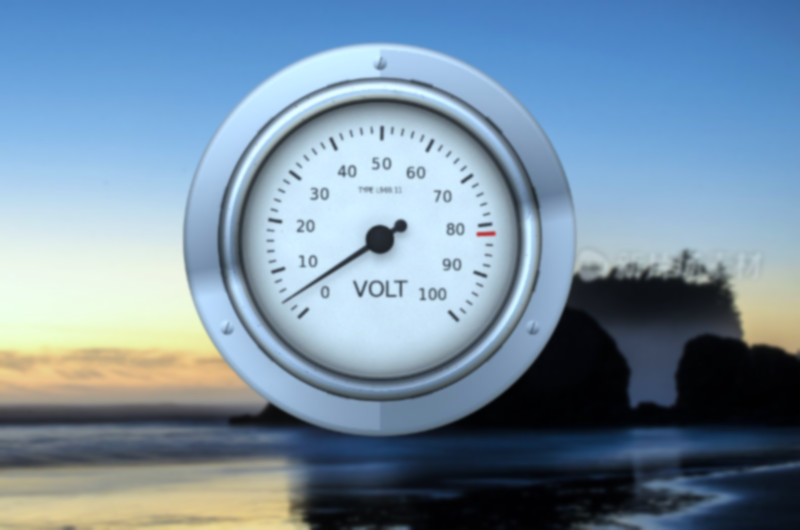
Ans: {"value": 4, "unit": "V"}
